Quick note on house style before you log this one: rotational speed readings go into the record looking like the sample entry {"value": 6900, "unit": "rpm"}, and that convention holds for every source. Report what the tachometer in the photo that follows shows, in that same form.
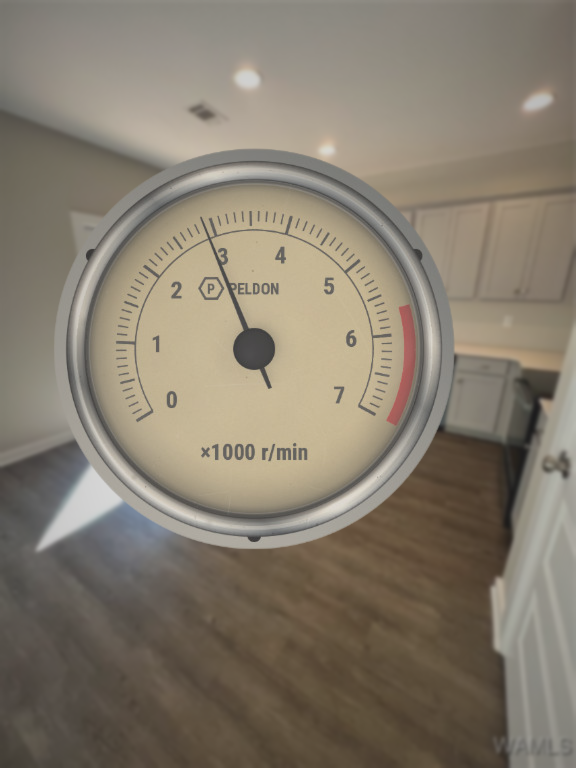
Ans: {"value": 2900, "unit": "rpm"}
